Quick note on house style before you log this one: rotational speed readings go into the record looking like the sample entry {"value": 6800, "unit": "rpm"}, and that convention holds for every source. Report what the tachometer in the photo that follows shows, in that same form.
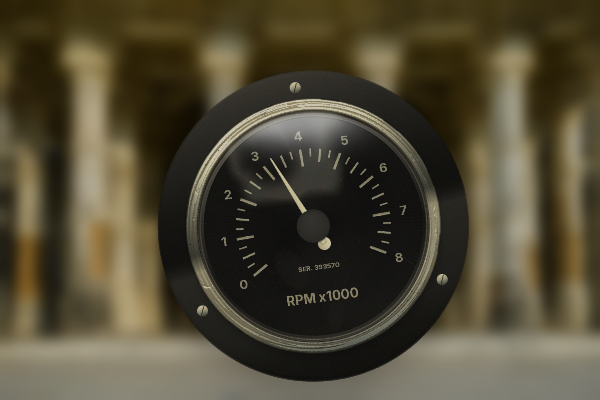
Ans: {"value": 3250, "unit": "rpm"}
